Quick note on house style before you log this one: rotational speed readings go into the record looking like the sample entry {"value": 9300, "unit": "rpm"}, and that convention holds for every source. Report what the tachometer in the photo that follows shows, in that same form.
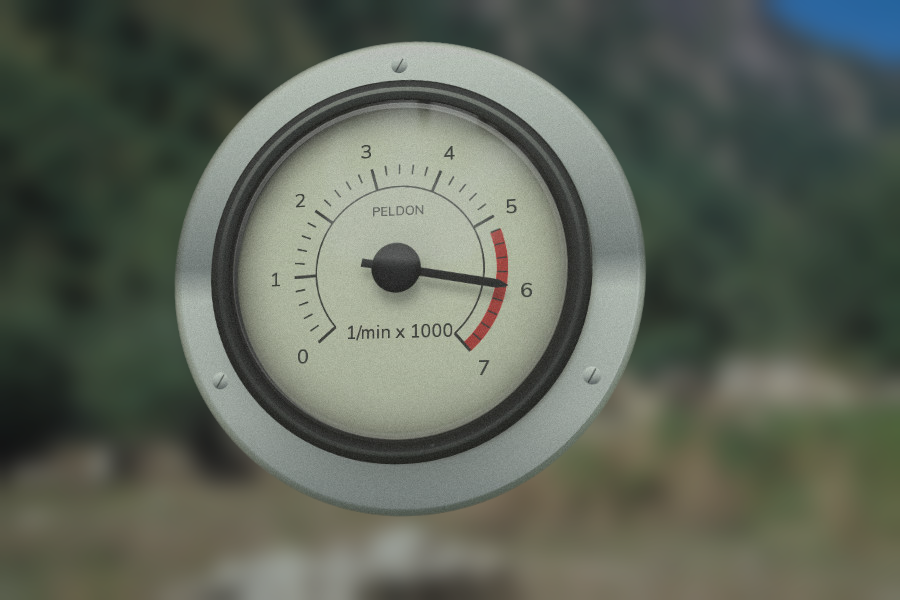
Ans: {"value": 6000, "unit": "rpm"}
